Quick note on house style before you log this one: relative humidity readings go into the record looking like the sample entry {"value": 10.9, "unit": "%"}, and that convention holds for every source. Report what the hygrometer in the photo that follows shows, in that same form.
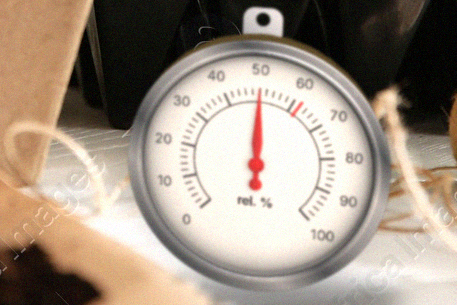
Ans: {"value": 50, "unit": "%"}
